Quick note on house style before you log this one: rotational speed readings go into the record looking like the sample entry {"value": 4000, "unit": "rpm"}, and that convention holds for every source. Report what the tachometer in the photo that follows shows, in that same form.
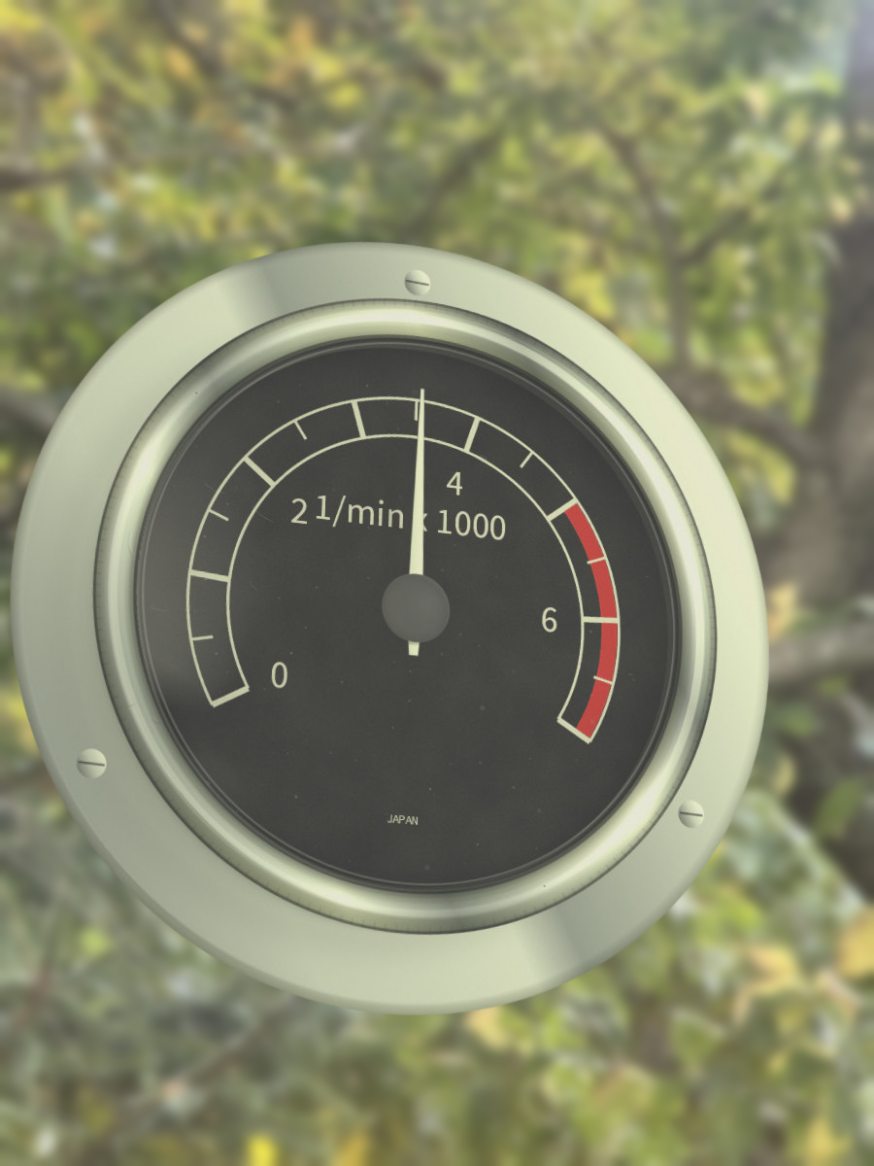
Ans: {"value": 3500, "unit": "rpm"}
